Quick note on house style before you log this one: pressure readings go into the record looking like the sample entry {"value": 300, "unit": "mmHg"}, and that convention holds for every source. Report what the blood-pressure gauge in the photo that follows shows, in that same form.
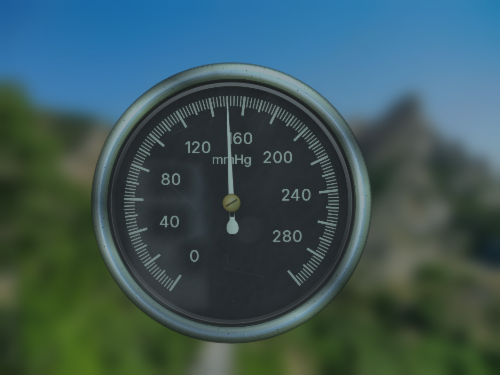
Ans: {"value": 150, "unit": "mmHg"}
